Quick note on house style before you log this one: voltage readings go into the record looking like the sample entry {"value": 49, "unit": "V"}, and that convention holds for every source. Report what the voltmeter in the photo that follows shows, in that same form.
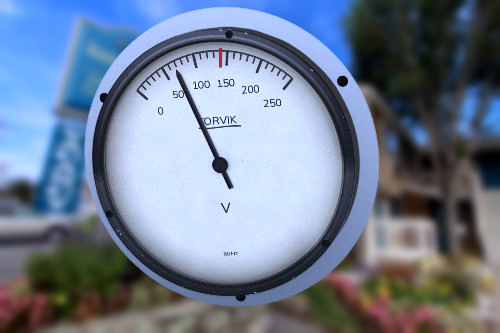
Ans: {"value": 70, "unit": "V"}
